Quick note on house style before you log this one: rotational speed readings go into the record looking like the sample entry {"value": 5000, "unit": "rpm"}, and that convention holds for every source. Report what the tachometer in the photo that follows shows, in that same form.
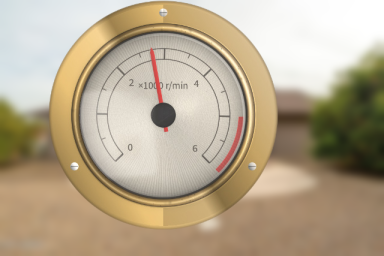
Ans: {"value": 2750, "unit": "rpm"}
